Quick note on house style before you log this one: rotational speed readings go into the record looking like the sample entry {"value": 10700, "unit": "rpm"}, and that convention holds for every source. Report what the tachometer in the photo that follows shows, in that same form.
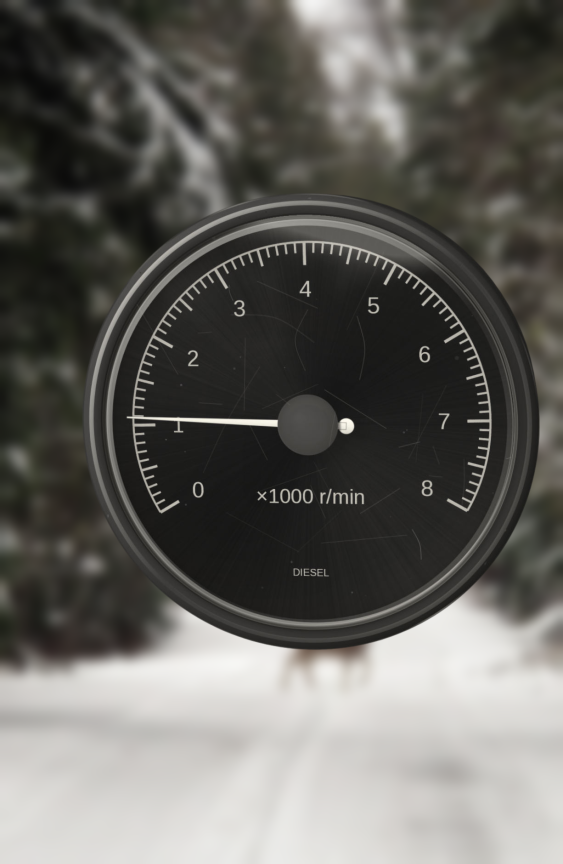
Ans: {"value": 1100, "unit": "rpm"}
